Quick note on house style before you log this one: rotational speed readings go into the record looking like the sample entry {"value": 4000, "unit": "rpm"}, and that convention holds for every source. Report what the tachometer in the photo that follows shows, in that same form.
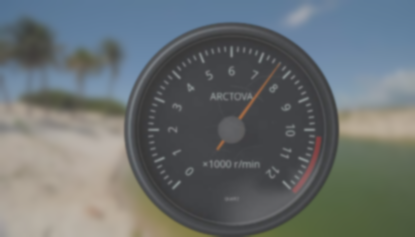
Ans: {"value": 7600, "unit": "rpm"}
